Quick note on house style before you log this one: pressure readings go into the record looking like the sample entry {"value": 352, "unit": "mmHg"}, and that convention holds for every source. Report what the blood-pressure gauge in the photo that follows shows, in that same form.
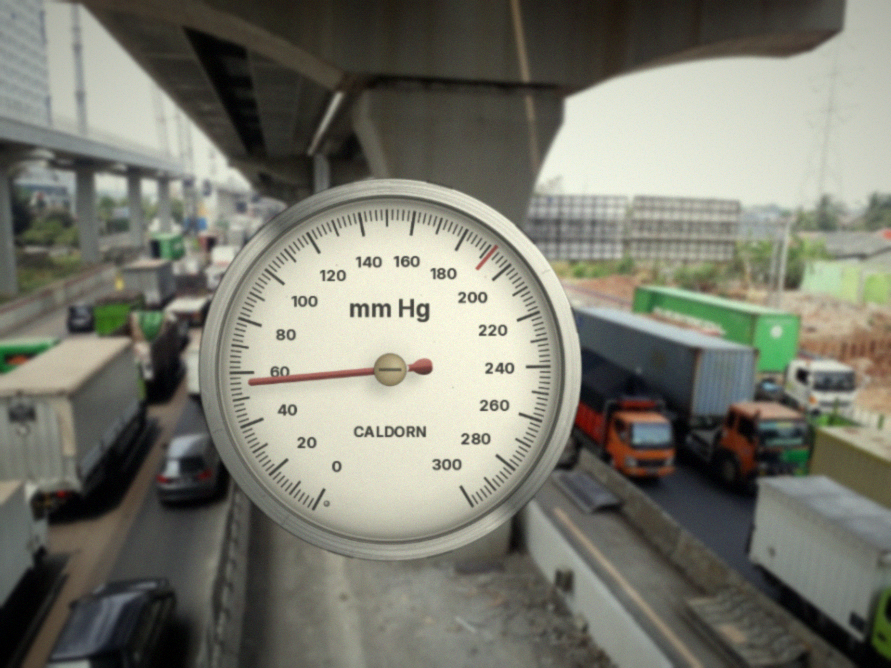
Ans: {"value": 56, "unit": "mmHg"}
